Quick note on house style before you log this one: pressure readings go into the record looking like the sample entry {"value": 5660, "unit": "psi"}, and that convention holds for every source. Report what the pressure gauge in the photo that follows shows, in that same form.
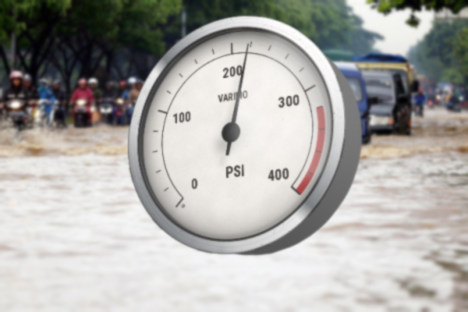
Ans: {"value": 220, "unit": "psi"}
